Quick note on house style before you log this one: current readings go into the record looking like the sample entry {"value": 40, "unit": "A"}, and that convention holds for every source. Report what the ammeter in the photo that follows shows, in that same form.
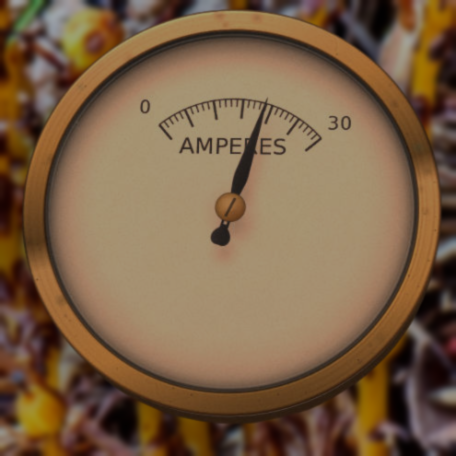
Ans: {"value": 19, "unit": "A"}
